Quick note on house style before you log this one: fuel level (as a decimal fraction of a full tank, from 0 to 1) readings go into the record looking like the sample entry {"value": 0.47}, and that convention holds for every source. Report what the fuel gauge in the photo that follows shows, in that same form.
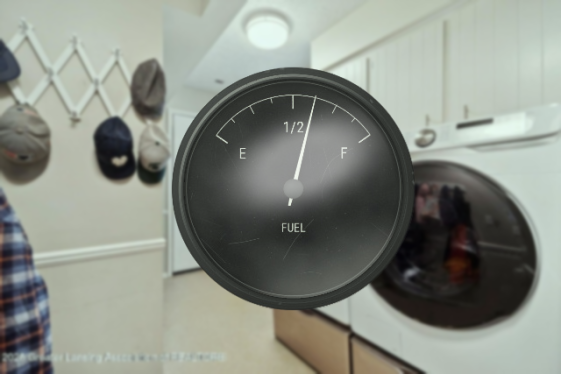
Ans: {"value": 0.625}
